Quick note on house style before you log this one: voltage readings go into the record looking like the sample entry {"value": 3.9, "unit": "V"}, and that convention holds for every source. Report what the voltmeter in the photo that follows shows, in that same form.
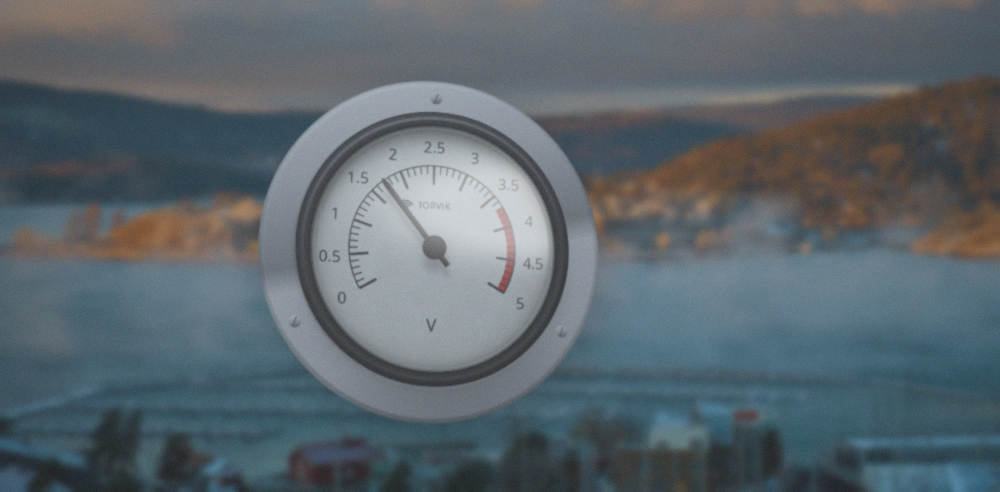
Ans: {"value": 1.7, "unit": "V"}
